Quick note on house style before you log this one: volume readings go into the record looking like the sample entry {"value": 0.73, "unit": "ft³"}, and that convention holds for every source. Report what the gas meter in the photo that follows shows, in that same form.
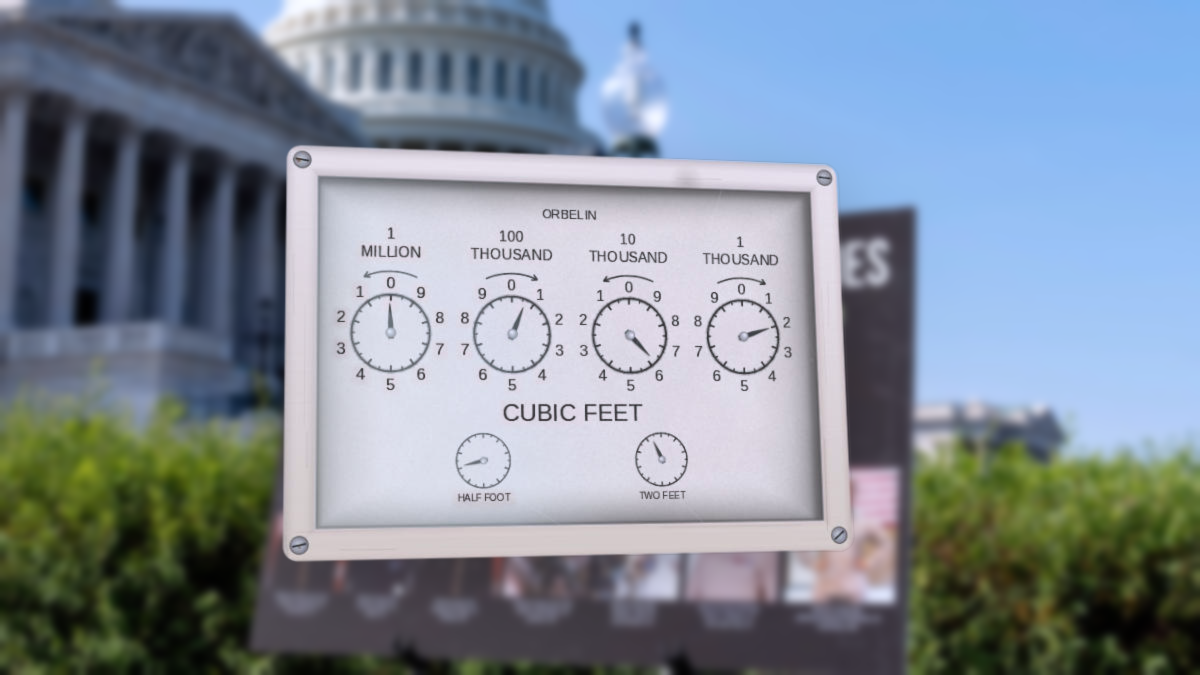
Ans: {"value": 6200, "unit": "ft³"}
